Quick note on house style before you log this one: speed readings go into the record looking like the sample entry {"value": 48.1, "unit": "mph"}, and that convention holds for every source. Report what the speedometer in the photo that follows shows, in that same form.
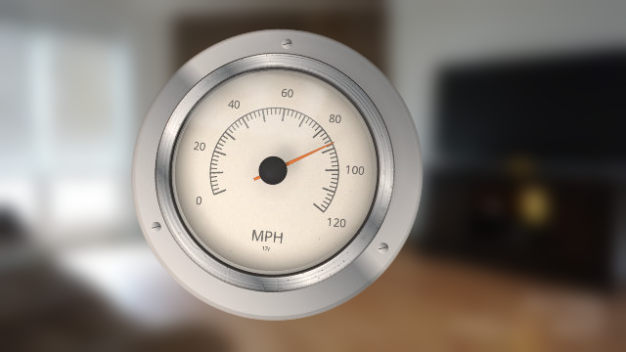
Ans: {"value": 88, "unit": "mph"}
